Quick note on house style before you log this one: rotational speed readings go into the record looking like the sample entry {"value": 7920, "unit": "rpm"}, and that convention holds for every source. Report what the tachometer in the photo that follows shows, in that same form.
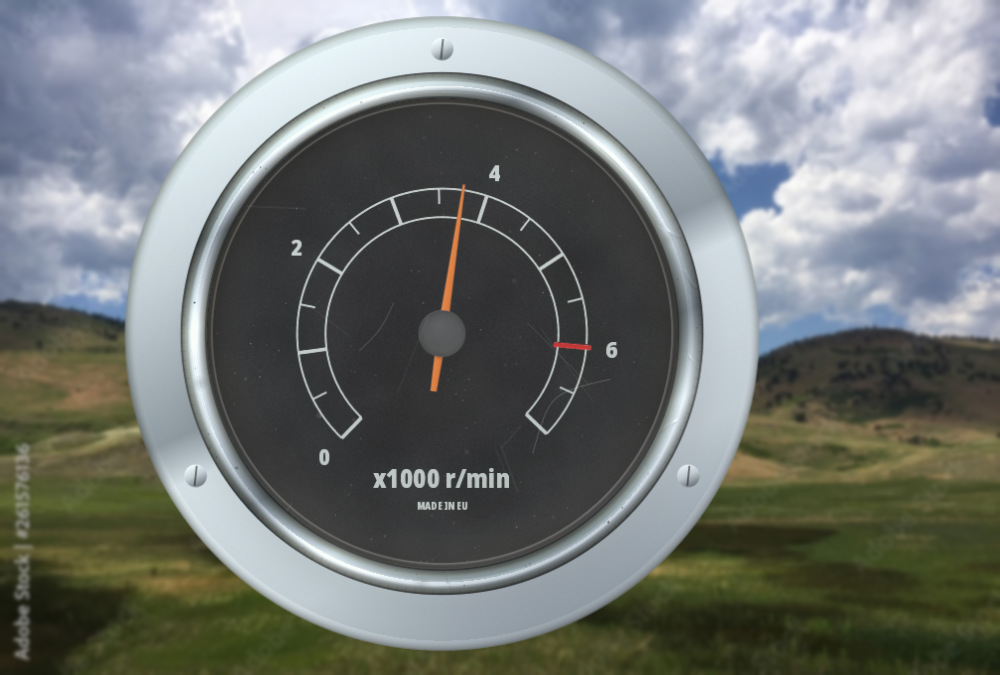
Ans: {"value": 3750, "unit": "rpm"}
